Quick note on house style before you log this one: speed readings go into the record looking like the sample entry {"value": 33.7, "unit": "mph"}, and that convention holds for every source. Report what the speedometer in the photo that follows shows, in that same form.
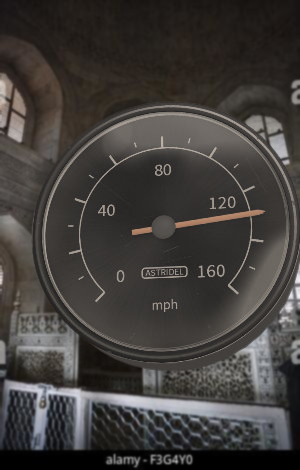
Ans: {"value": 130, "unit": "mph"}
